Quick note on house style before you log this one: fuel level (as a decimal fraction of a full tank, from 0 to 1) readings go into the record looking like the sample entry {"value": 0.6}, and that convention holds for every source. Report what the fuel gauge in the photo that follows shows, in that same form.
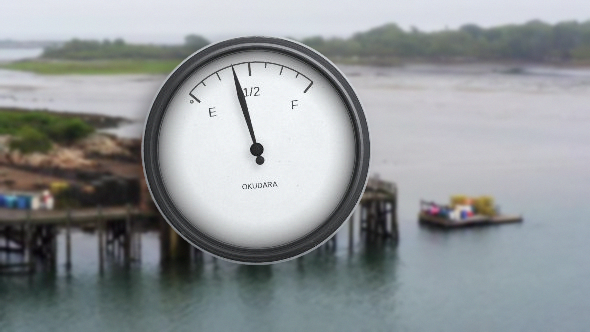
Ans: {"value": 0.375}
